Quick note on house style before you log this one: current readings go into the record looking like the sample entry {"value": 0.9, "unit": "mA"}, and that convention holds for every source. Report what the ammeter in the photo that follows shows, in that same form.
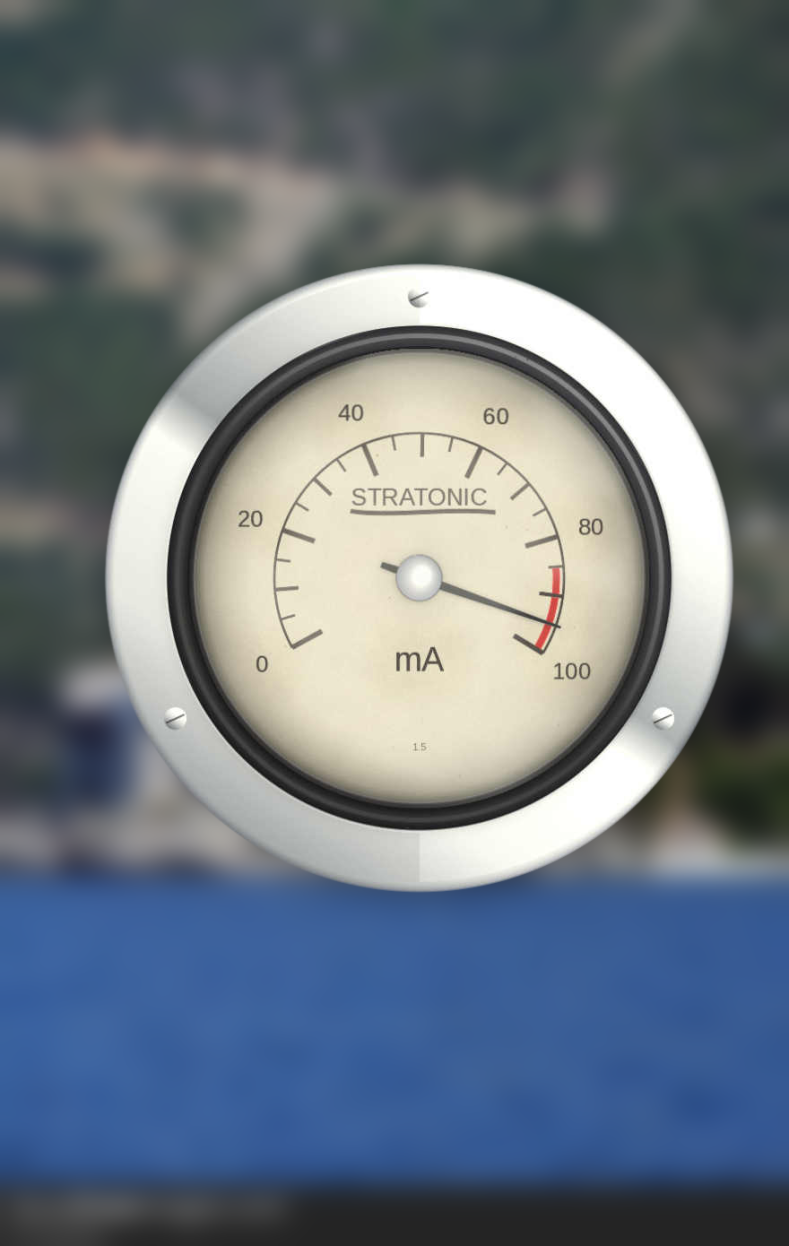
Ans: {"value": 95, "unit": "mA"}
